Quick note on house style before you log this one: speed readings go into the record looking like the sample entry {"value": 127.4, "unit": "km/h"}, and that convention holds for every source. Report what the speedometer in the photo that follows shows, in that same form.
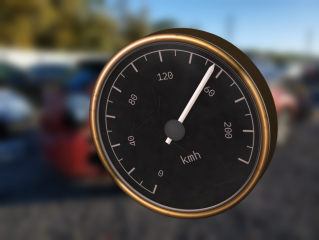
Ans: {"value": 155, "unit": "km/h"}
